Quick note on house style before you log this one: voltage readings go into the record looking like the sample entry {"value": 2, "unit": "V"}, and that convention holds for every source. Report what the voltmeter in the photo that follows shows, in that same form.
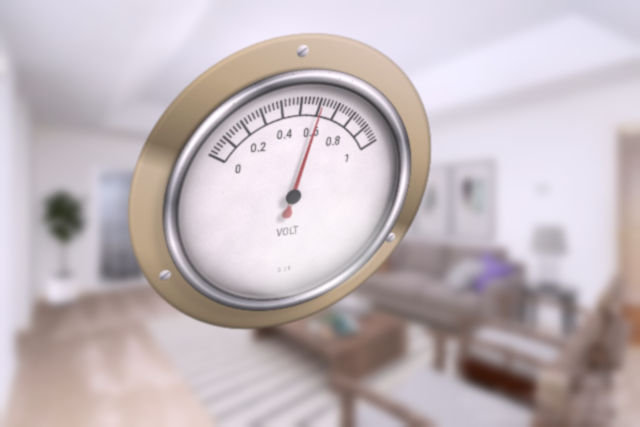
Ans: {"value": 0.6, "unit": "V"}
